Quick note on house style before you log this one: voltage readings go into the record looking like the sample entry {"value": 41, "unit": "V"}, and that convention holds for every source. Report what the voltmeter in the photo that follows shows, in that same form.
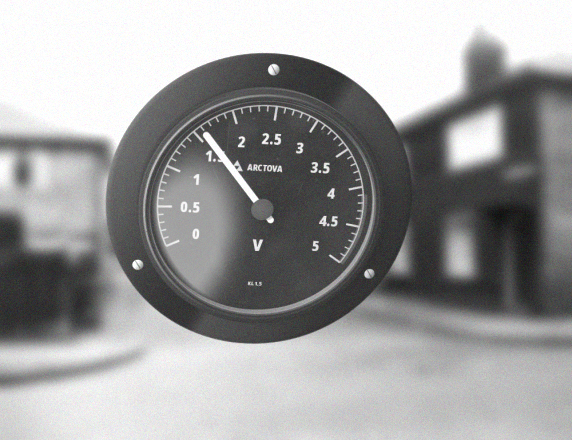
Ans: {"value": 1.6, "unit": "V"}
